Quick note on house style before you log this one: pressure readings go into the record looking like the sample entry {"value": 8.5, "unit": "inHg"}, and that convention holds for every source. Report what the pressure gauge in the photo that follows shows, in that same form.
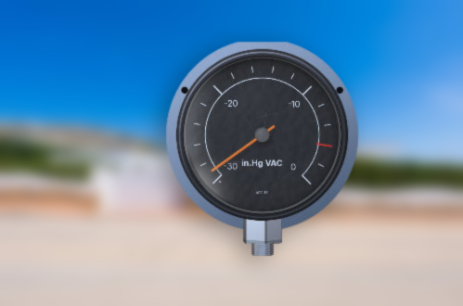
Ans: {"value": -29, "unit": "inHg"}
